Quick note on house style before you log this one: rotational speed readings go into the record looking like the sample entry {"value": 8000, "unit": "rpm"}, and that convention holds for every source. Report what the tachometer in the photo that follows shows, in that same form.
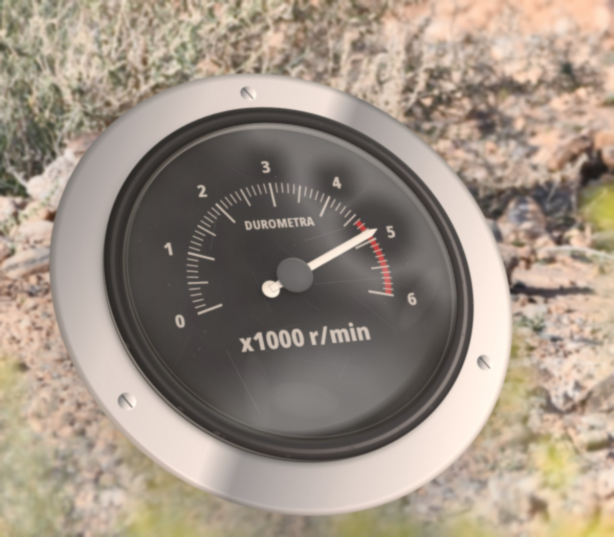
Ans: {"value": 4900, "unit": "rpm"}
